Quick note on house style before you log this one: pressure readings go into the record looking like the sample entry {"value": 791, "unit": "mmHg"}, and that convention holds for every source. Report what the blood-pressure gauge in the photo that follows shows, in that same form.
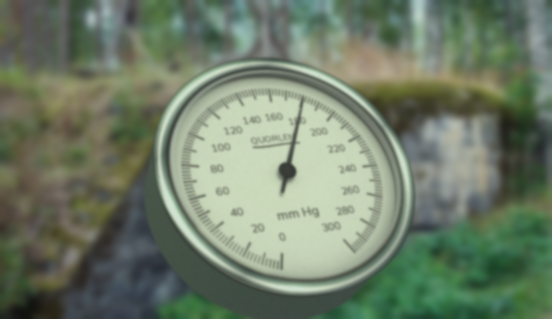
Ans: {"value": 180, "unit": "mmHg"}
